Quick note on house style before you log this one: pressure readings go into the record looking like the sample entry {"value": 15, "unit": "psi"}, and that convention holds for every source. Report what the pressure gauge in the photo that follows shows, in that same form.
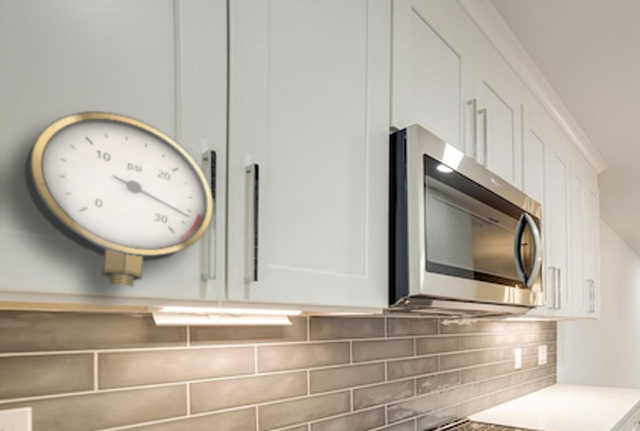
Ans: {"value": 27, "unit": "psi"}
